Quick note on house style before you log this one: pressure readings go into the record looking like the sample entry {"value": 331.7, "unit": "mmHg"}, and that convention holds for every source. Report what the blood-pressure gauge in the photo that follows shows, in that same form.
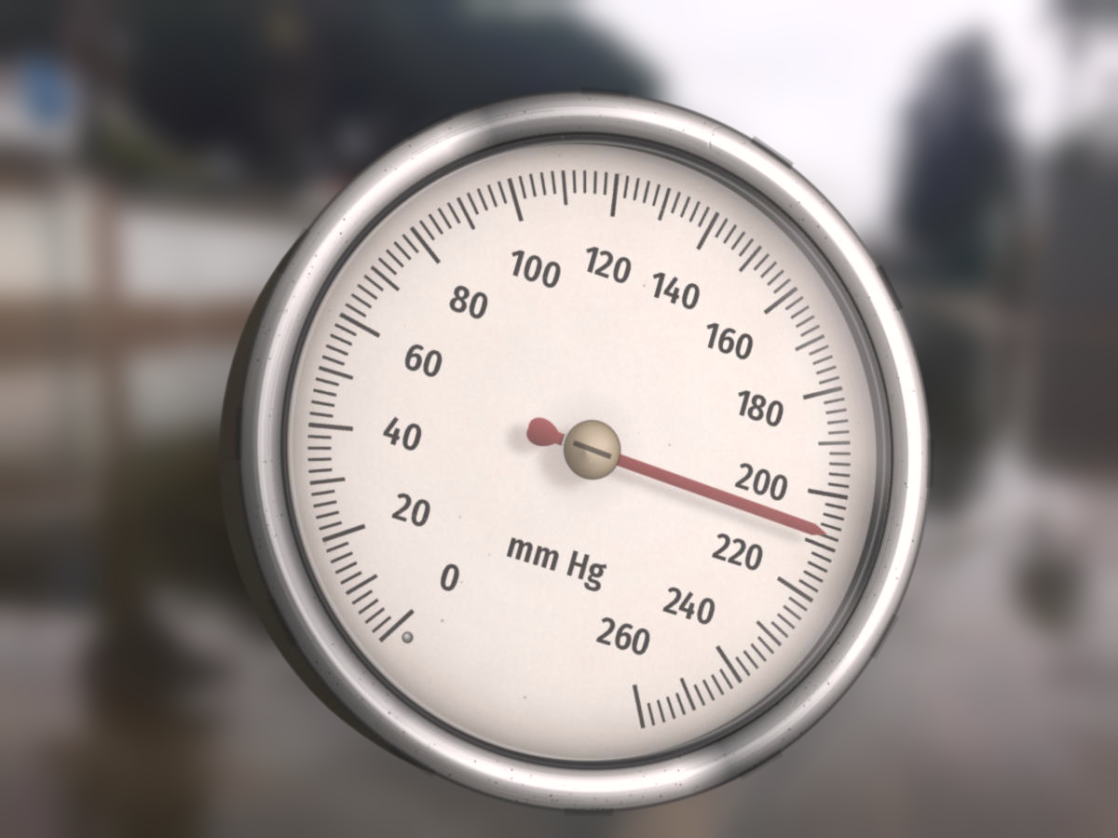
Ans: {"value": 208, "unit": "mmHg"}
